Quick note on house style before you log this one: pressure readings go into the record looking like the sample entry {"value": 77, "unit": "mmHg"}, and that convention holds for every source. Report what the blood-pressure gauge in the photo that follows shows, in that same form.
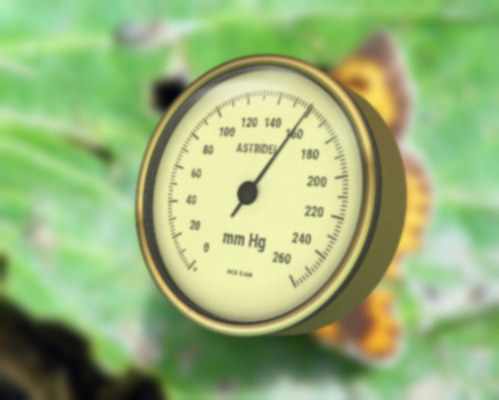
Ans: {"value": 160, "unit": "mmHg"}
